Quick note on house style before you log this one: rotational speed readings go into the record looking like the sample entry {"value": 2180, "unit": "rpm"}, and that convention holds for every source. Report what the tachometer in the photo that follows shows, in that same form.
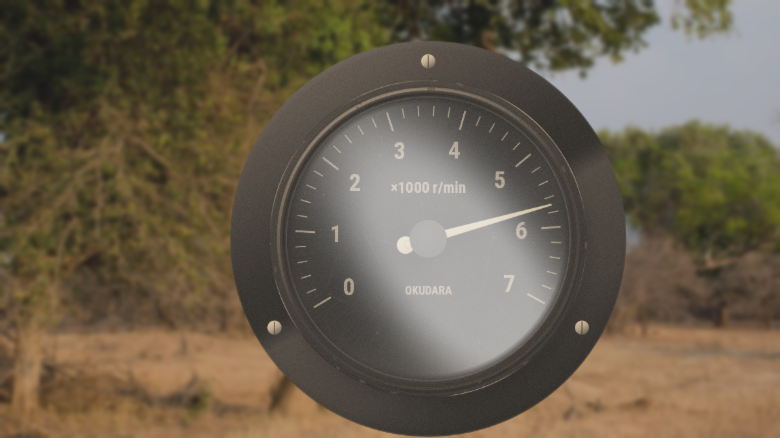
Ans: {"value": 5700, "unit": "rpm"}
